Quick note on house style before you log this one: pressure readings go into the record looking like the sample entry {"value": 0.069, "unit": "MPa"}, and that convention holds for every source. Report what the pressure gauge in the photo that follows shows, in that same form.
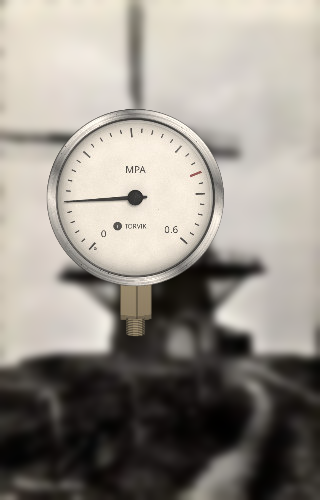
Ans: {"value": 0.1, "unit": "MPa"}
